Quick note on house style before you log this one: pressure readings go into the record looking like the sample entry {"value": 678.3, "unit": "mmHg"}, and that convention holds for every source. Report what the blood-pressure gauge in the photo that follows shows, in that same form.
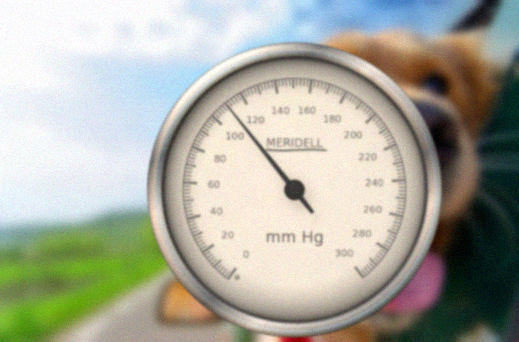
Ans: {"value": 110, "unit": "mmHg"}
